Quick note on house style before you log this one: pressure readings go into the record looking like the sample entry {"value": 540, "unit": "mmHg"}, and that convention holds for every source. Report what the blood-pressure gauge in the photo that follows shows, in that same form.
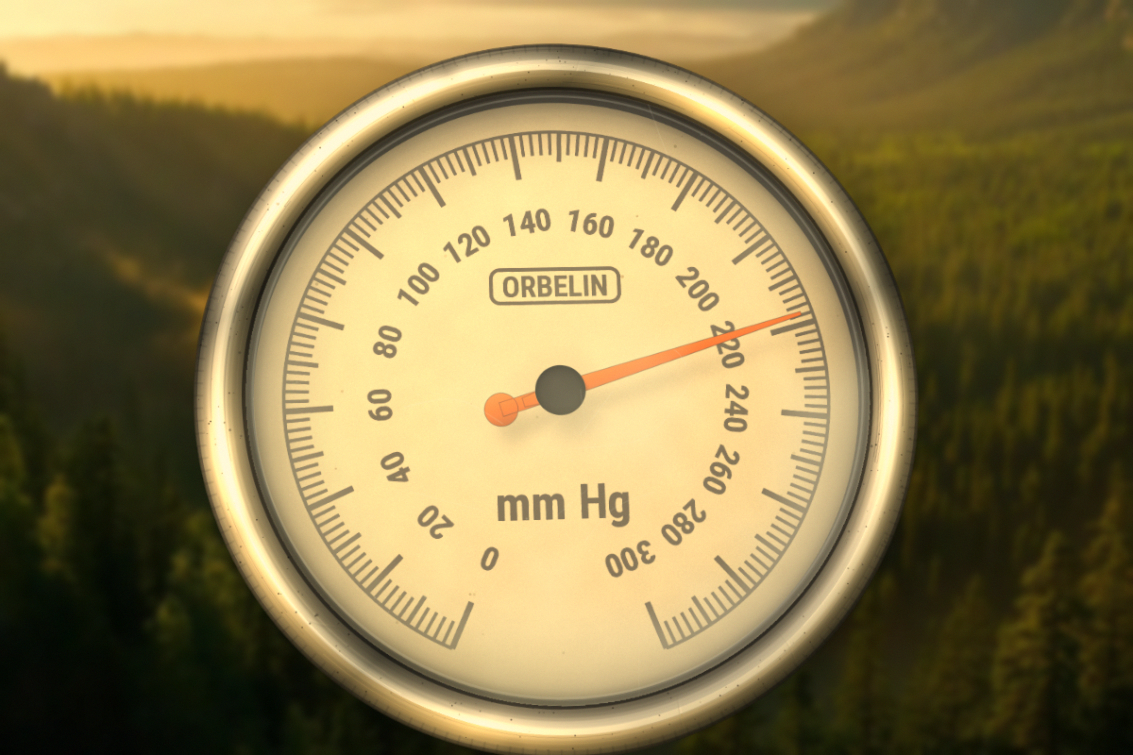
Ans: {"value": 218, "unit": "mmHg"}
